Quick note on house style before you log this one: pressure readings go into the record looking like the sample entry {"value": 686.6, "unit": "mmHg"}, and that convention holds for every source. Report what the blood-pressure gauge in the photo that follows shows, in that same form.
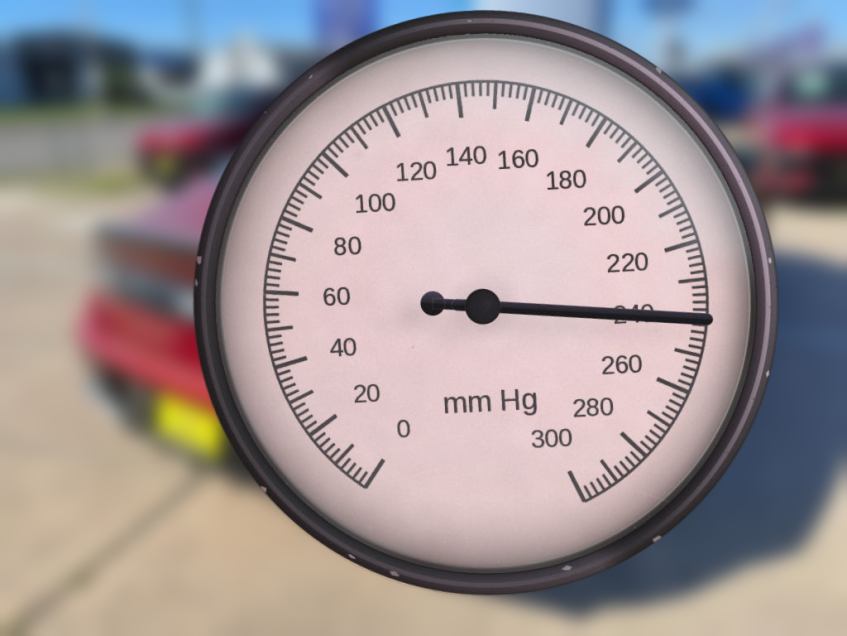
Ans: {"value": 240, "unit": "mmHg"}
